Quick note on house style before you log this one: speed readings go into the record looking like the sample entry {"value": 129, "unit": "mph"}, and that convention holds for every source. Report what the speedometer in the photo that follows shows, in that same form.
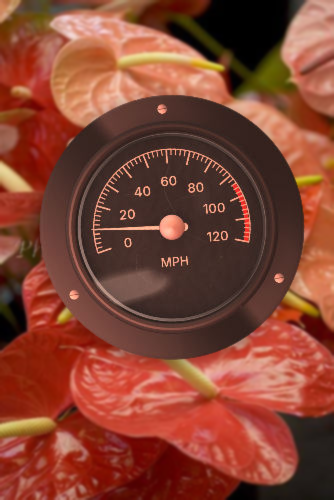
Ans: {"value": 10, "unit": "mph"}
